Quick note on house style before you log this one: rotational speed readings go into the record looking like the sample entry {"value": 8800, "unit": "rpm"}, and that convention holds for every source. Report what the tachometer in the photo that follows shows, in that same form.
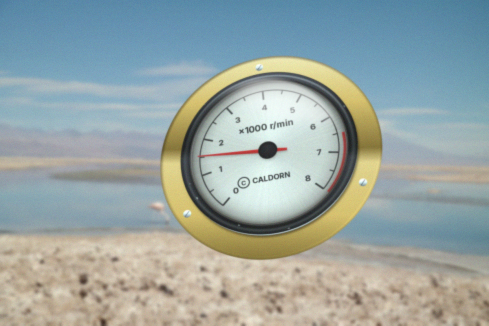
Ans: {"value": 1500, "unit": "rpm"}
